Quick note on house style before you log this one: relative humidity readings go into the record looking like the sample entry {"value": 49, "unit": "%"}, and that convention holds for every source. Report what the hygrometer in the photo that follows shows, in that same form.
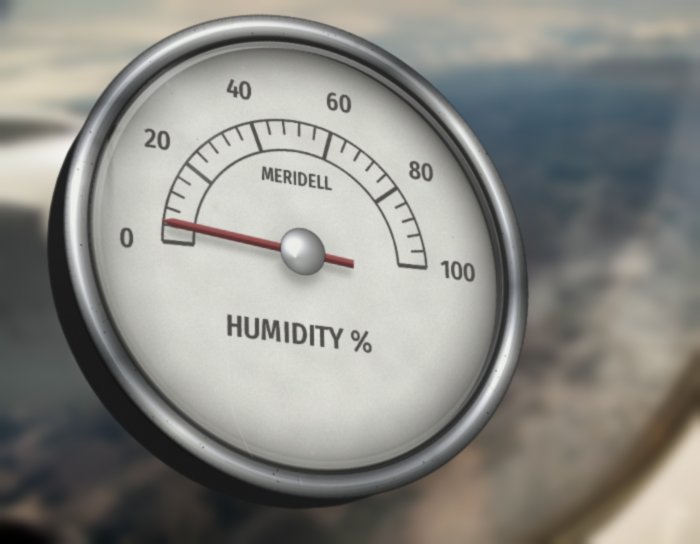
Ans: {"value": 4, "unit": "%"}
